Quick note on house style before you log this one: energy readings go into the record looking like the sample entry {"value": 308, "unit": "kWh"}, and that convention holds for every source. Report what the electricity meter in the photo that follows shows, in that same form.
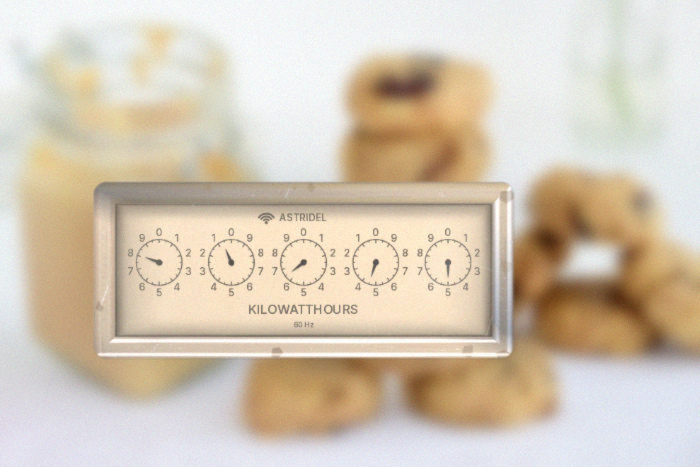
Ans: {"value": 80645, "unit": "kWh"}
